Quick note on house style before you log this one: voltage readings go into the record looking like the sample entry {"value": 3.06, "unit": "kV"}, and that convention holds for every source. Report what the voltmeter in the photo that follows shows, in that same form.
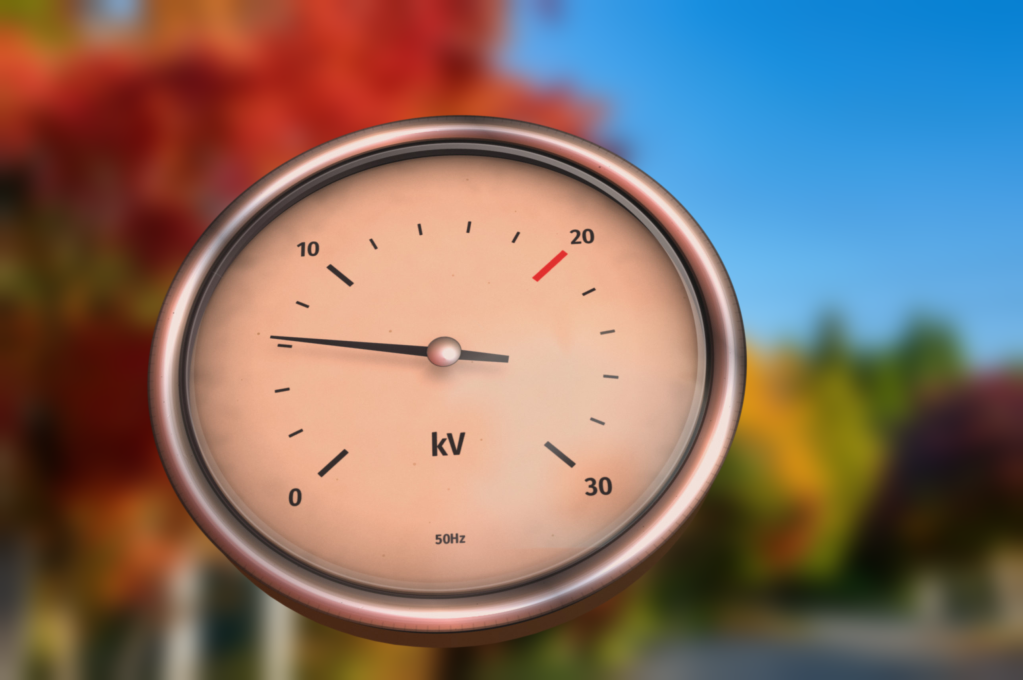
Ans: {"value": 6, "unit": "kV"}
